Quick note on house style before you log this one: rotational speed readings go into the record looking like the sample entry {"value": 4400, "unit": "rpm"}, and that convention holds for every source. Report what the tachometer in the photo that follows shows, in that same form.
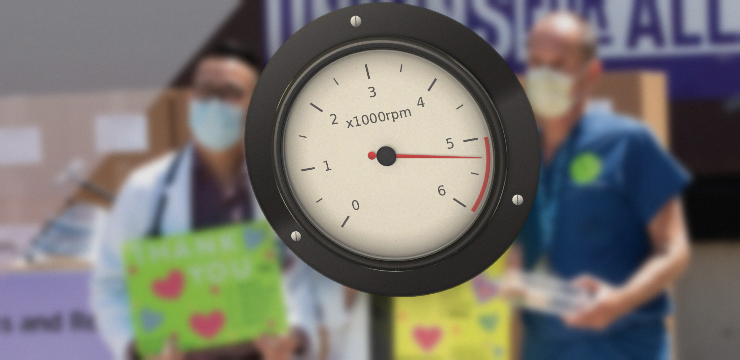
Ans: {"value": 5250, "unit": "rpm"}
